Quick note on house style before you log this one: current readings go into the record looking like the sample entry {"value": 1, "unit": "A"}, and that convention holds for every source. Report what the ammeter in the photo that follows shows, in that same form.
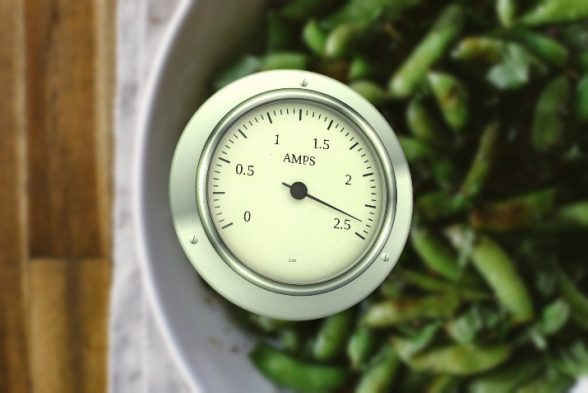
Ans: {"value": 2.4, "unit": "A"}
